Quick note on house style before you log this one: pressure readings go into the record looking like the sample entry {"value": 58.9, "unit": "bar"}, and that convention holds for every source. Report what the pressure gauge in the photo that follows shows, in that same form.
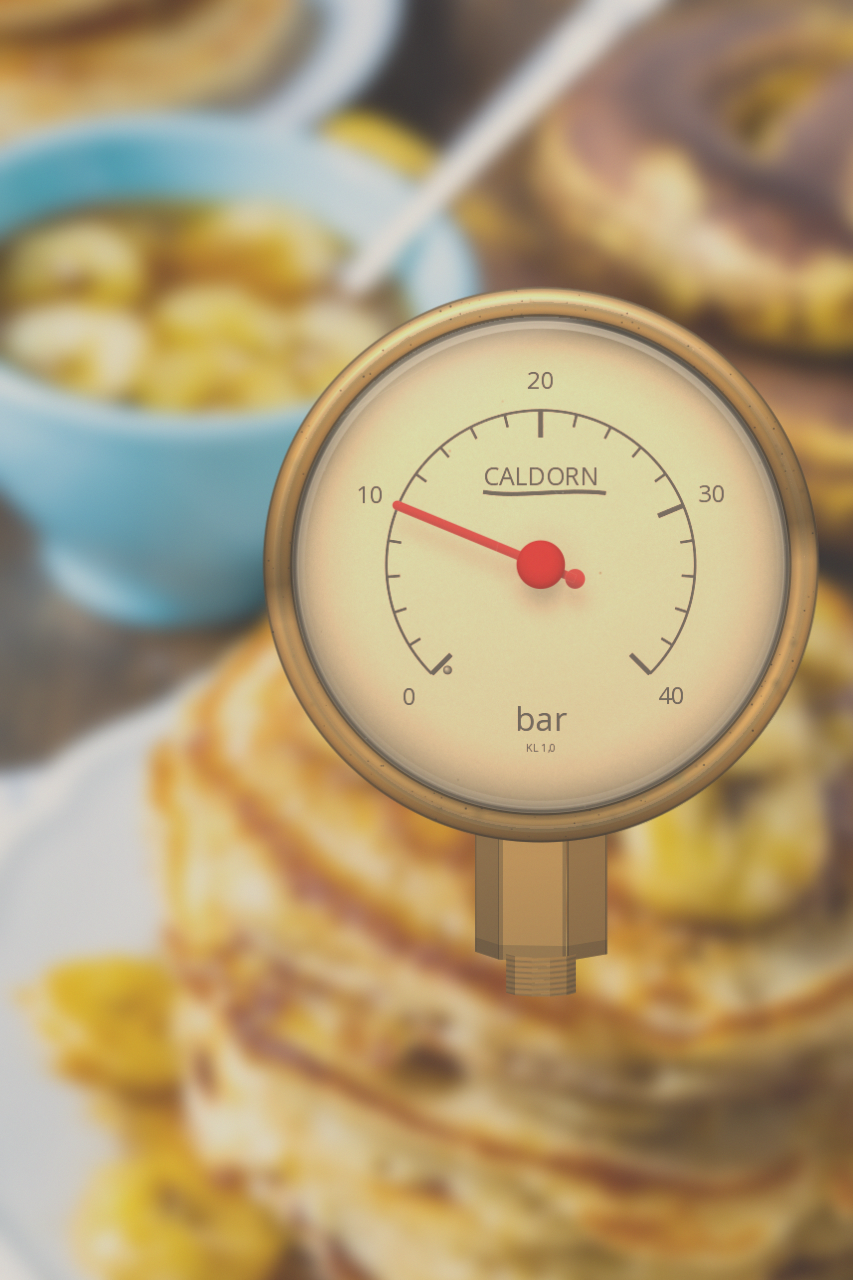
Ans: {"value": 10, "unit": "bar"}
